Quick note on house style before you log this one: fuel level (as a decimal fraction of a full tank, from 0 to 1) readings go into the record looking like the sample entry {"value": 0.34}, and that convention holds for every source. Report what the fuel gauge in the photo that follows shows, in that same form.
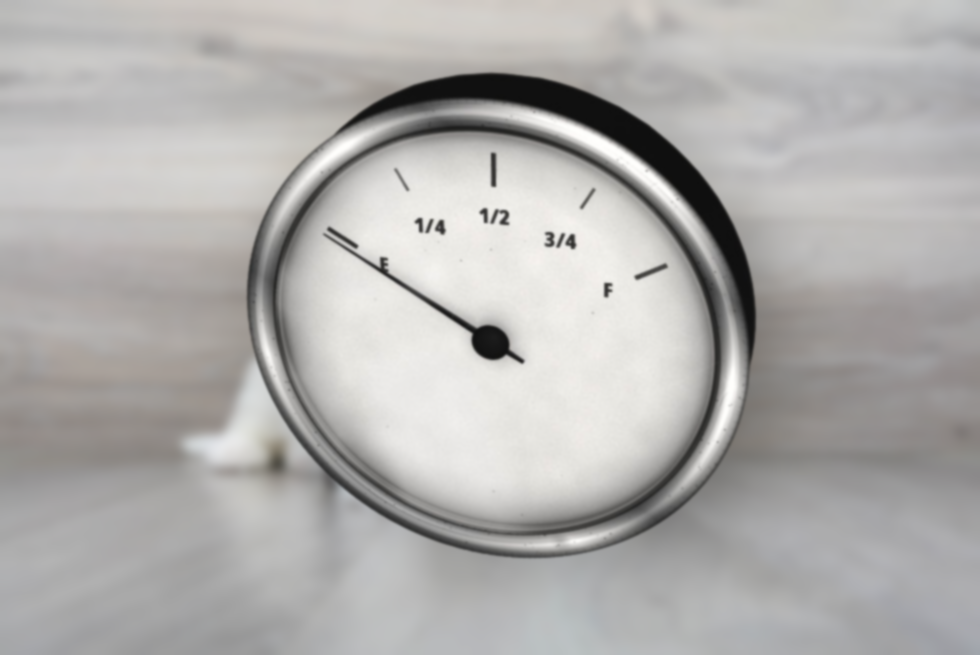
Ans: {"value": 0}
